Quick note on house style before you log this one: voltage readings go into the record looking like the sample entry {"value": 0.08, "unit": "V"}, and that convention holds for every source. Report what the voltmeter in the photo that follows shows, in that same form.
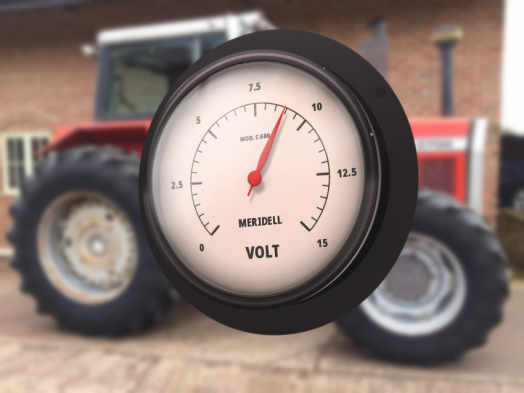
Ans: {"value": 9, "unit": "V"}
